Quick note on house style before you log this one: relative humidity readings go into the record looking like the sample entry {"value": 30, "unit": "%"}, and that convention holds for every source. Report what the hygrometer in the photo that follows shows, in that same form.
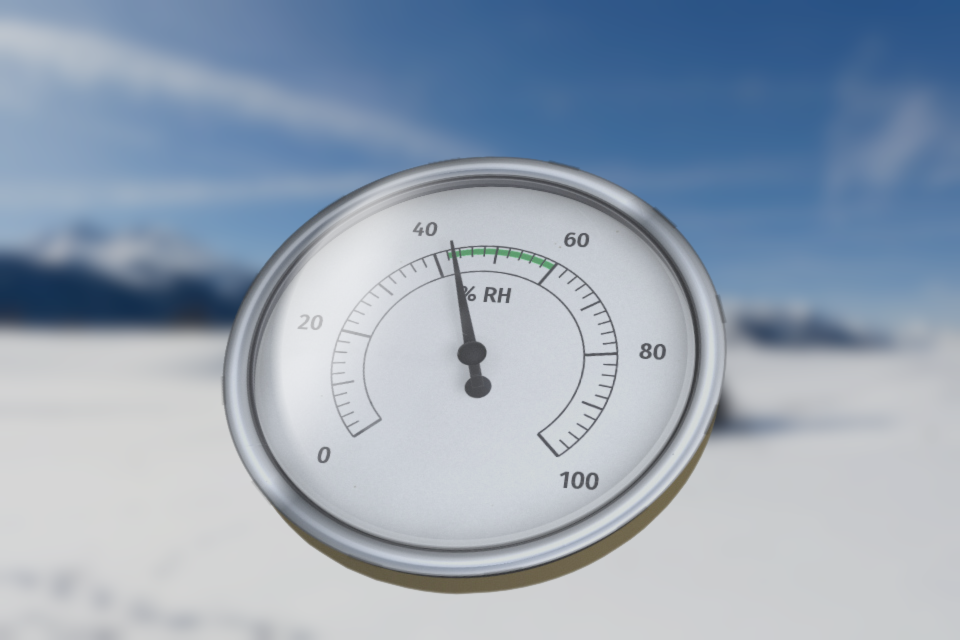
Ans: {"value": 43, "unit": "%"}
